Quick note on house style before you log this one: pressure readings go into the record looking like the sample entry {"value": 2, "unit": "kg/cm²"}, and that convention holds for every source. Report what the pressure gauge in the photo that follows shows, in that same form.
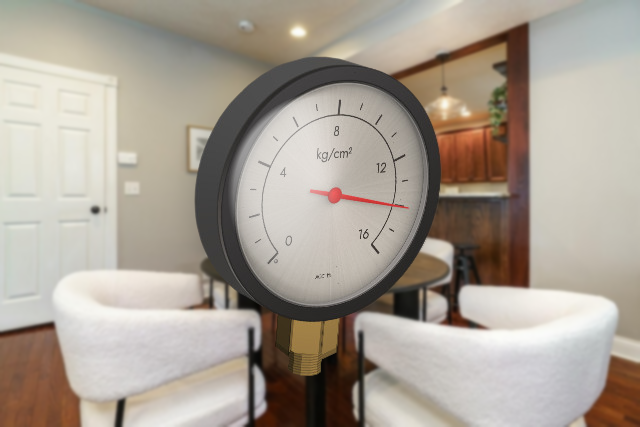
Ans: {"value": 14, "unit": "kg/cm²"}
